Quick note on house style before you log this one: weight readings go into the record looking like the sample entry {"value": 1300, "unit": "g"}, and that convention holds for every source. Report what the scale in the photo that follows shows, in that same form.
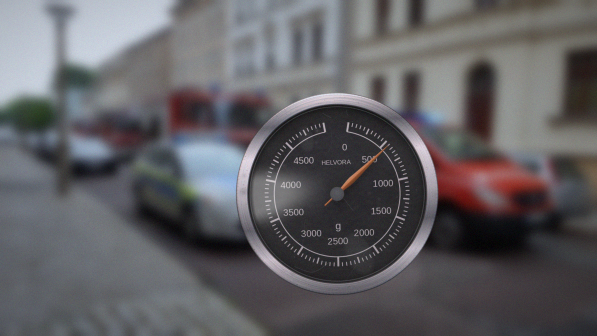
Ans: {"value": 550, "unit": "g"}
